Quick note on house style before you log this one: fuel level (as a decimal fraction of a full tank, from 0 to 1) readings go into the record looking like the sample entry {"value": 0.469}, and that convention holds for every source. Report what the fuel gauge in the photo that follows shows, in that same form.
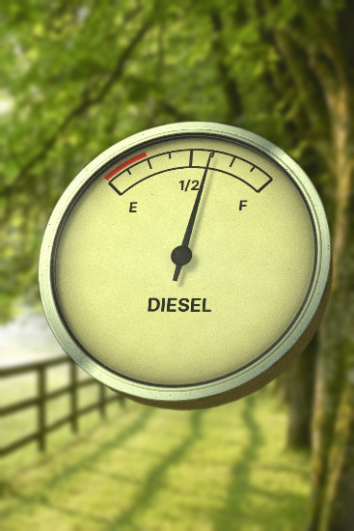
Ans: {"value": 0.625}
